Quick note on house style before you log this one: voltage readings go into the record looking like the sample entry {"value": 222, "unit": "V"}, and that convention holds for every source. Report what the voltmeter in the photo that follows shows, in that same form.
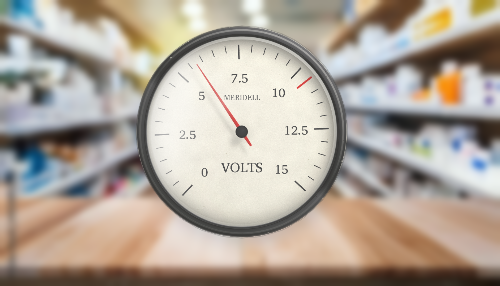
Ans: {"value": 5.75, "unit": "V"}
